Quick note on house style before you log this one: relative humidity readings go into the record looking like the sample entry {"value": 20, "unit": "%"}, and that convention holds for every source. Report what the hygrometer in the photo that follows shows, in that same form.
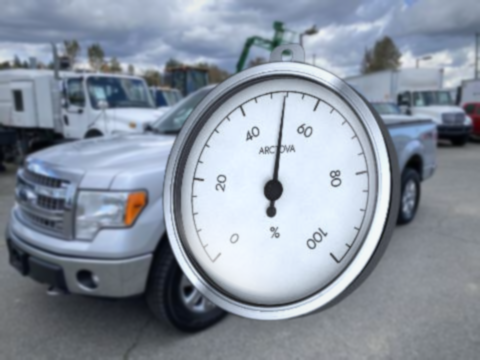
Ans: {"value": 52, "unit": "%"}
